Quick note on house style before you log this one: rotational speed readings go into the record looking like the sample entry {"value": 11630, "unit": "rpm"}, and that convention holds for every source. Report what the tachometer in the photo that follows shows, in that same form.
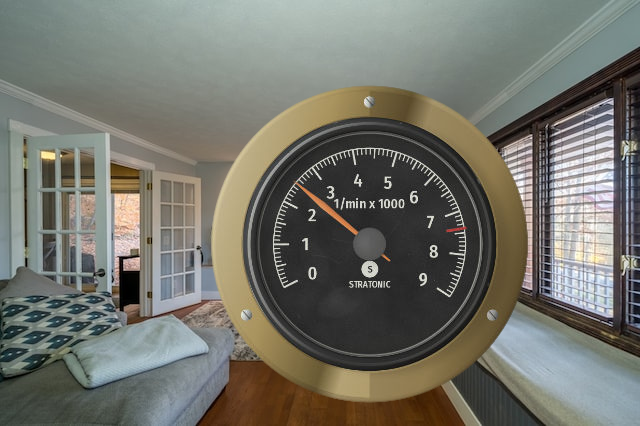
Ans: {"value": 2500, "unit": "rpm"}
